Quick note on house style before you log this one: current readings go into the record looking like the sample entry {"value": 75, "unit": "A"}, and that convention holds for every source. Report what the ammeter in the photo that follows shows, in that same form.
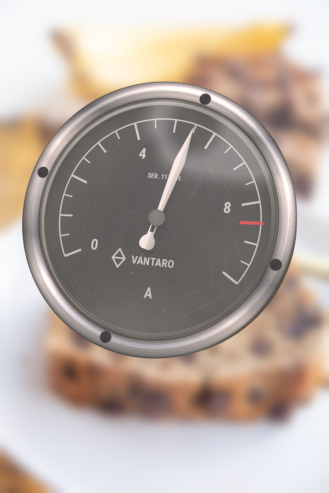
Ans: {"value": 5.5, "unit": "A"}
